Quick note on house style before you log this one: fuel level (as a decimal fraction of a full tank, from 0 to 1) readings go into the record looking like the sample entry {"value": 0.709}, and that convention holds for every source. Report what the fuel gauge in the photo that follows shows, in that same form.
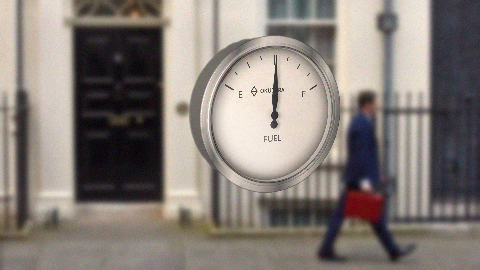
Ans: {"value": 0.5}
